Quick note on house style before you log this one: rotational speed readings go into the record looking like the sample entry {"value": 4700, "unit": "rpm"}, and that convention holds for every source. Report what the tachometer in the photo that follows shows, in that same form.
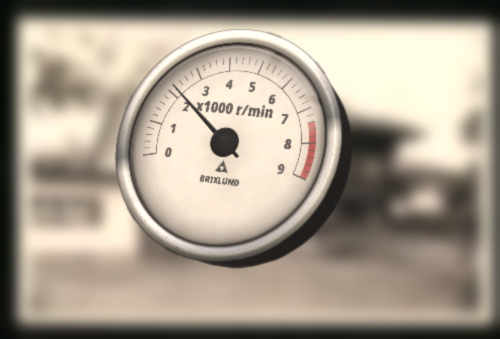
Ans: {"value": 2200, "unit": "rpm"}
